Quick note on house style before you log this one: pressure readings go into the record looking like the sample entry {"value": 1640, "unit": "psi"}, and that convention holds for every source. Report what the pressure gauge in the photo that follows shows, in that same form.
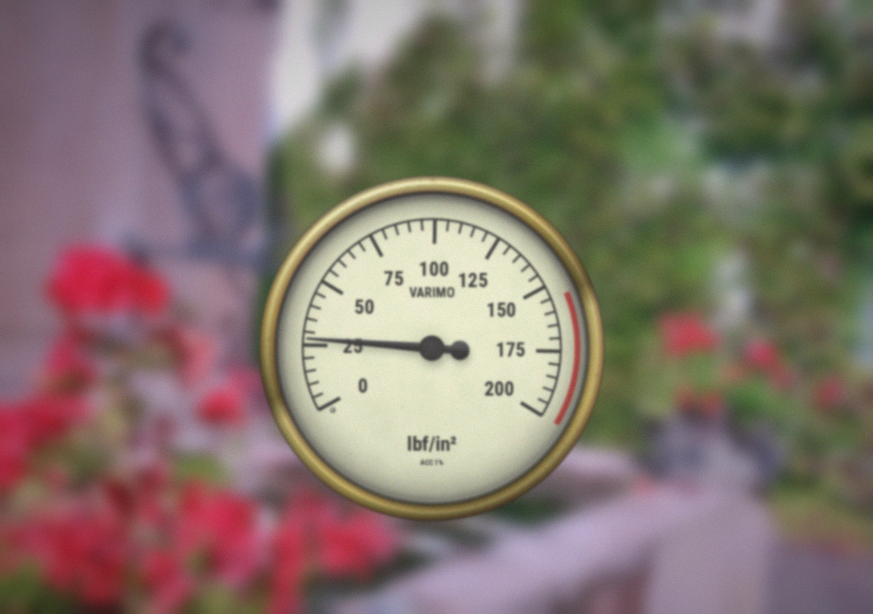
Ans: {"value": 27.5, "unit": "psi"}
